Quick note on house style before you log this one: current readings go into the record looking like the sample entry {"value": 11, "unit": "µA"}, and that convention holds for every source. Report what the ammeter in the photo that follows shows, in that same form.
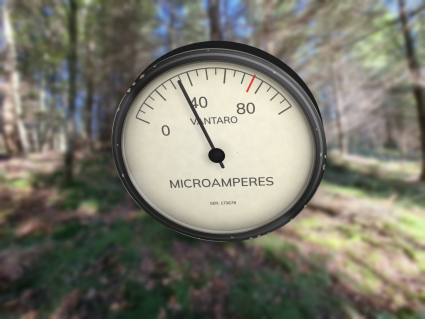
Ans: {"value": 35, "unit": "µA"}
